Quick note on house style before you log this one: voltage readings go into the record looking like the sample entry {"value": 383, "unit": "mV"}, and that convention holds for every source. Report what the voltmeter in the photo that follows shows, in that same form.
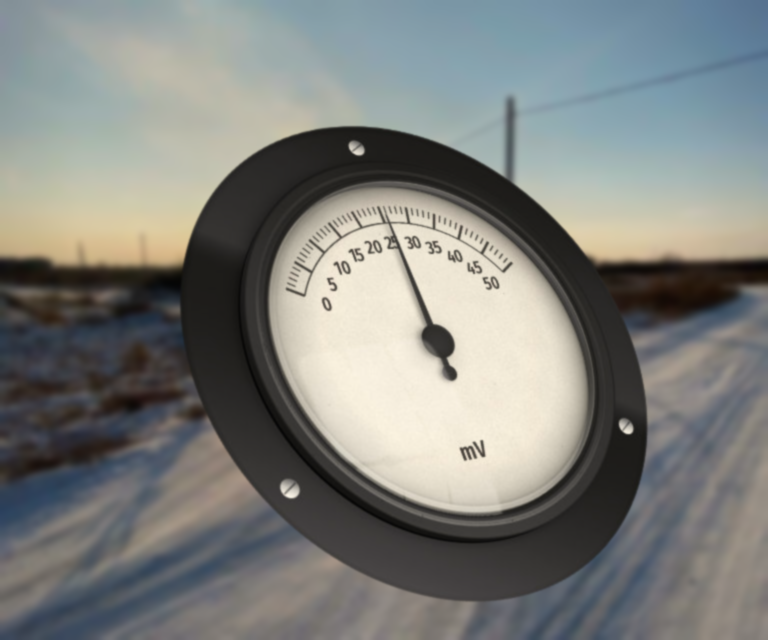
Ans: {"value": 25, "unit": "mV"}
